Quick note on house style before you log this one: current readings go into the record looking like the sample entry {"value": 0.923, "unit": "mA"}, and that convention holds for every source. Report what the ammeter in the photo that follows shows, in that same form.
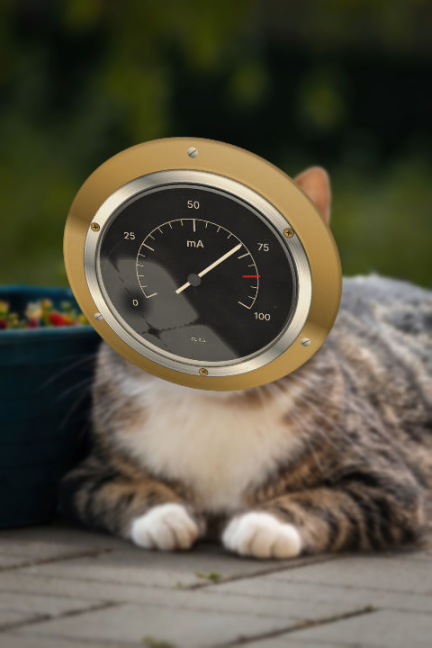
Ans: {"value": 70, "unit": "mA"}
